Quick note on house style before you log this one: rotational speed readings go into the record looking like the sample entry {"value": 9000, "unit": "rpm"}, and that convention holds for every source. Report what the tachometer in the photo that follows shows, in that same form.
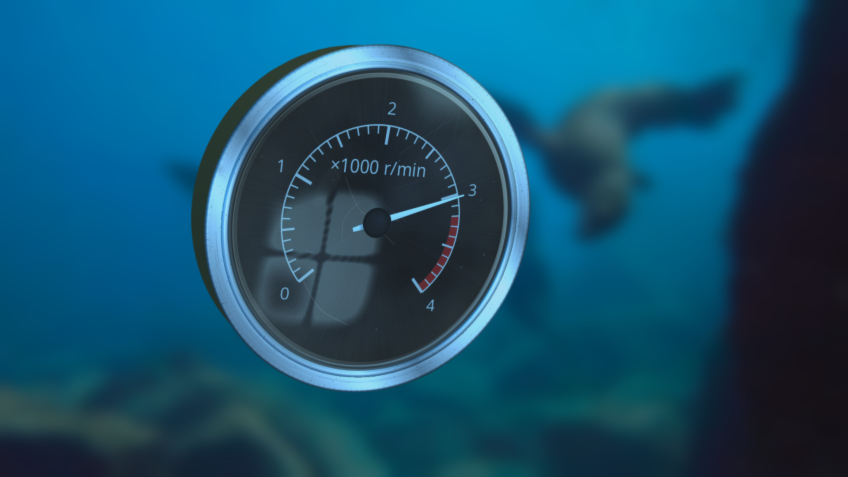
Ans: {"value": 3000, "unit": "rpm"}
